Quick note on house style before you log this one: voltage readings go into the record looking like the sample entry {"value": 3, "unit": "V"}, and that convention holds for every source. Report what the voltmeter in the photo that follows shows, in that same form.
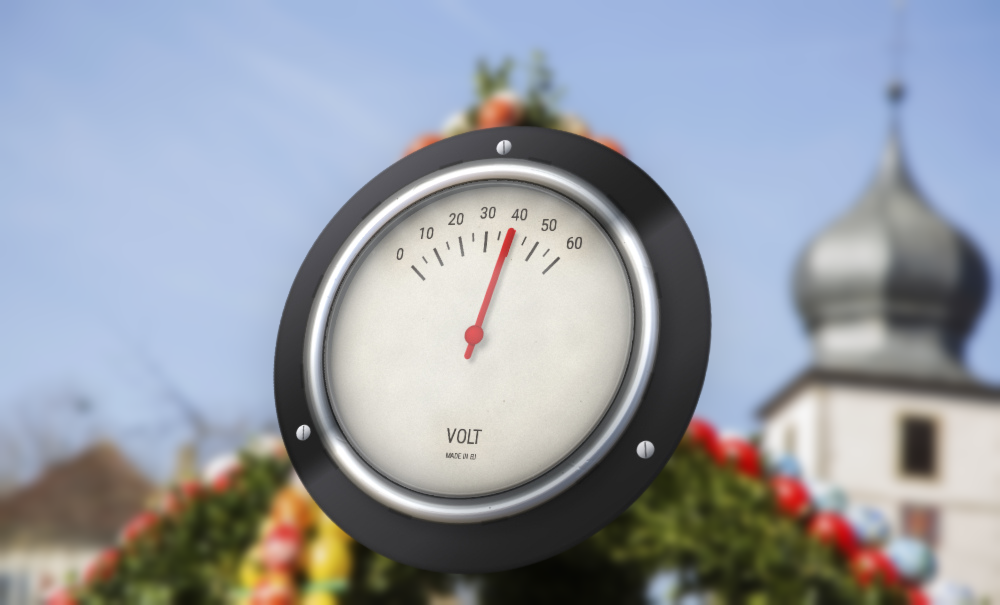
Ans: {"value": 40, "unit": "V"}
